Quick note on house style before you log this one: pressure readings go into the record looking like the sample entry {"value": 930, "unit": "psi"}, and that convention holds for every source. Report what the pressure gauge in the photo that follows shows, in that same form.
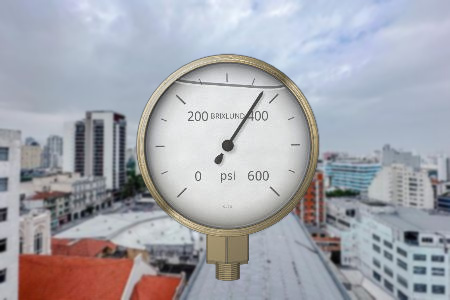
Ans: {"value": 375, "unit": "psi"}
